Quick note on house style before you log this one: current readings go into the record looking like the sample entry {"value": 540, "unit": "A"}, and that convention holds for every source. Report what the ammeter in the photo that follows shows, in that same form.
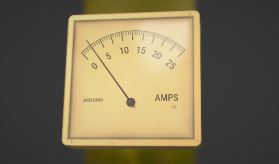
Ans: {"value": 2.5, "unit": "A"}
